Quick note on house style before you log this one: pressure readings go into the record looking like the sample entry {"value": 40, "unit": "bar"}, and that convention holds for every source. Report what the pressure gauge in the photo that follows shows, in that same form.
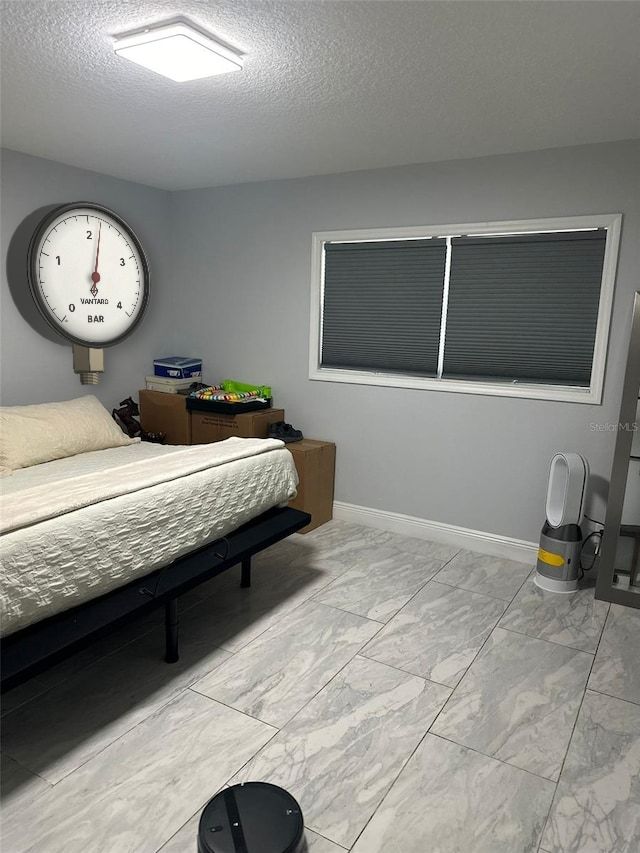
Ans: {"value": 2.2, "unit": "bar"}
